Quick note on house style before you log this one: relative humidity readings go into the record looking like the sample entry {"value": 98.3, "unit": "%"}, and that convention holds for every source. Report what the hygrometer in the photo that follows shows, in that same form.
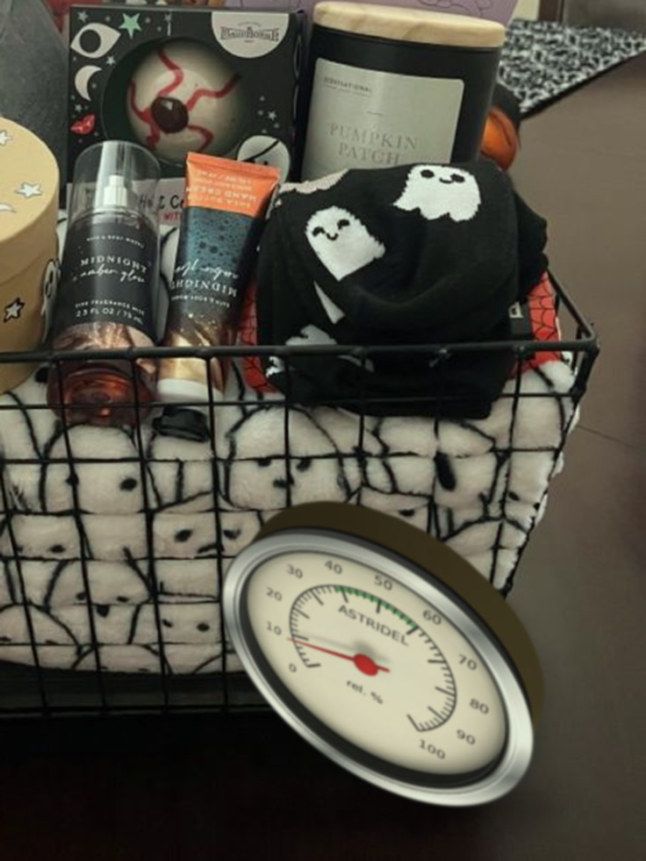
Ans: {"value": 10, "unit": "%"}
